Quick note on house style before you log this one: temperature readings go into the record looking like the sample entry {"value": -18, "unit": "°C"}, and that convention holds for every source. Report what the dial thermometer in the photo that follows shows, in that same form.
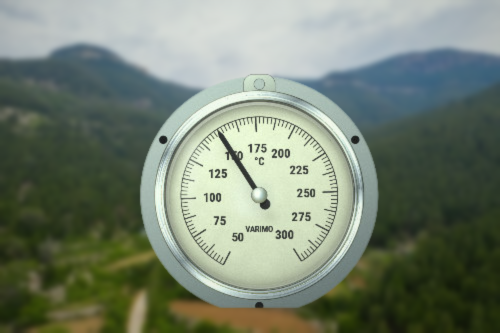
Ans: {"value": 150, "unit": "°C"}
